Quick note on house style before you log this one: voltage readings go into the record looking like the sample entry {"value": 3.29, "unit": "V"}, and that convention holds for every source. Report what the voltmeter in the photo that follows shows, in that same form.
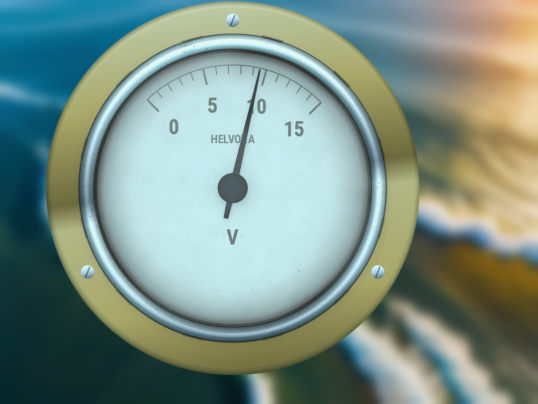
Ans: {"value": 9.5, "unit": "V"}
